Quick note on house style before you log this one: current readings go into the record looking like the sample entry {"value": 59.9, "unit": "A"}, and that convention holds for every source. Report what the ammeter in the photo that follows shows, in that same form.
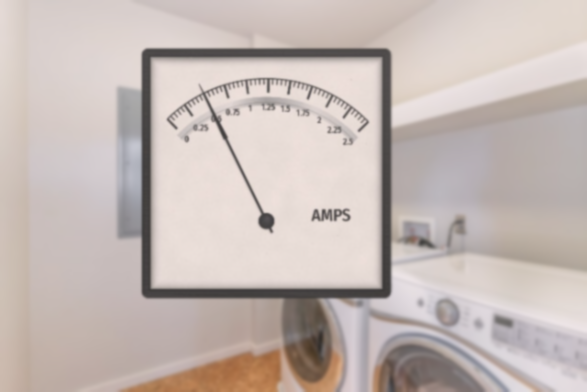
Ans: {"value": 0.5, "unit": "A"}
